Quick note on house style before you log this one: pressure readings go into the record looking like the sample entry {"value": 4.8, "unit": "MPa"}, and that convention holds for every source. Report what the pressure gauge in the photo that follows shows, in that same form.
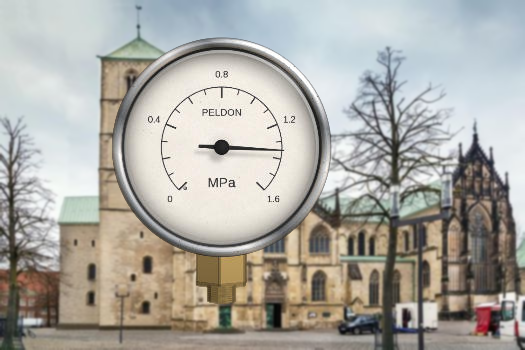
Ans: {"value": 1.35, "unit": "MPa"}
